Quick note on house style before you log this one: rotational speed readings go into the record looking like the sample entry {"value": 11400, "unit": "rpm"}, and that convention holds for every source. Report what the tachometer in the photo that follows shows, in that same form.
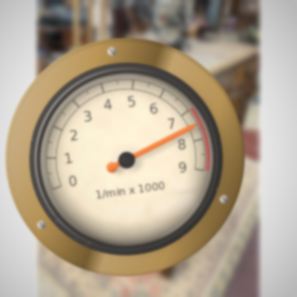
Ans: {"value": 7500, "unit": "rpm"}
